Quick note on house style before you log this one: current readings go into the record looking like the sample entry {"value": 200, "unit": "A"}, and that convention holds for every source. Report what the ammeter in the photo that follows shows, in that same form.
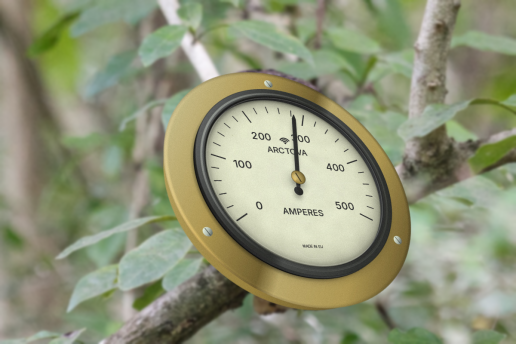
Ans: {"value": 280, "unit": "A"}
